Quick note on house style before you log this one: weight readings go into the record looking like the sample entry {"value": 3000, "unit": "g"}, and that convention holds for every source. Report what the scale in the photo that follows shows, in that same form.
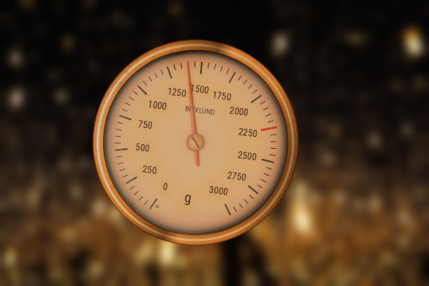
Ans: {"value": 1400, "unit": "g"}
